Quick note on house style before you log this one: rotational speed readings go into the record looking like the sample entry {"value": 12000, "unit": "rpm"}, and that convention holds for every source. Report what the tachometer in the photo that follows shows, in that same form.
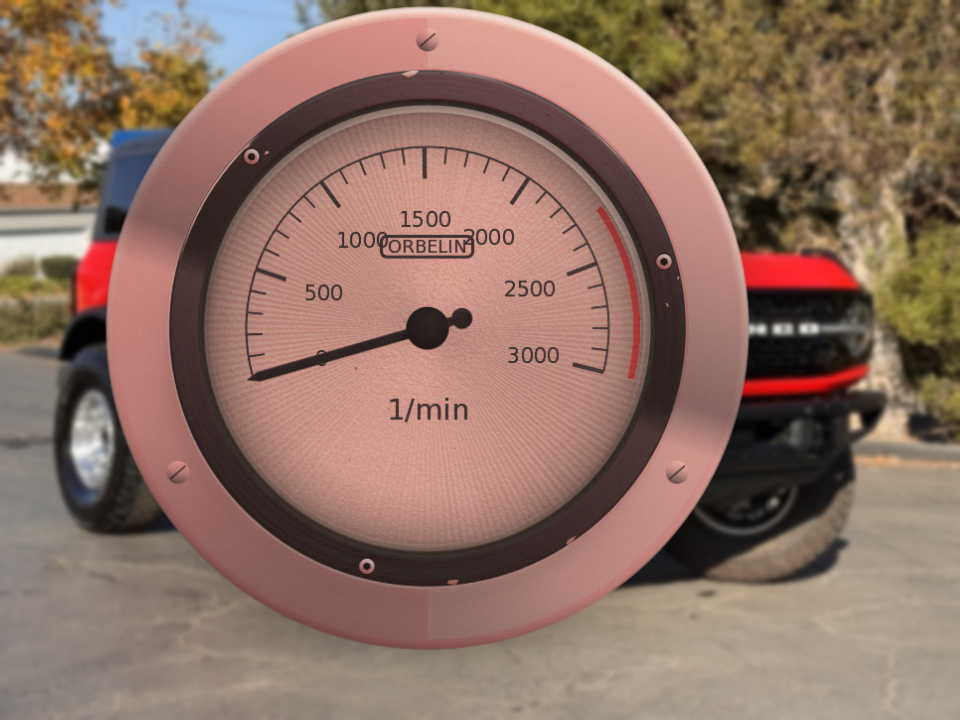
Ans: {"value": 0, "unit": "rpm"}
